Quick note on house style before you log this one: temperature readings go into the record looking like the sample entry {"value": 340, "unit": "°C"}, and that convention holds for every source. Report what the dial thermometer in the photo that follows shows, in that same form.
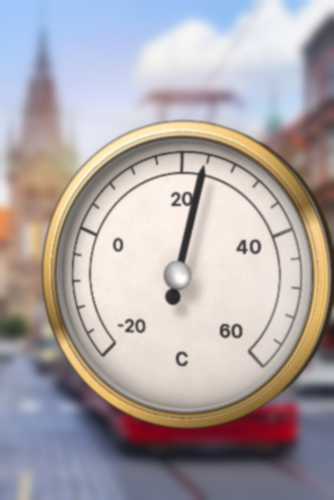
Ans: {"value": 24, "unit": "°C"}
